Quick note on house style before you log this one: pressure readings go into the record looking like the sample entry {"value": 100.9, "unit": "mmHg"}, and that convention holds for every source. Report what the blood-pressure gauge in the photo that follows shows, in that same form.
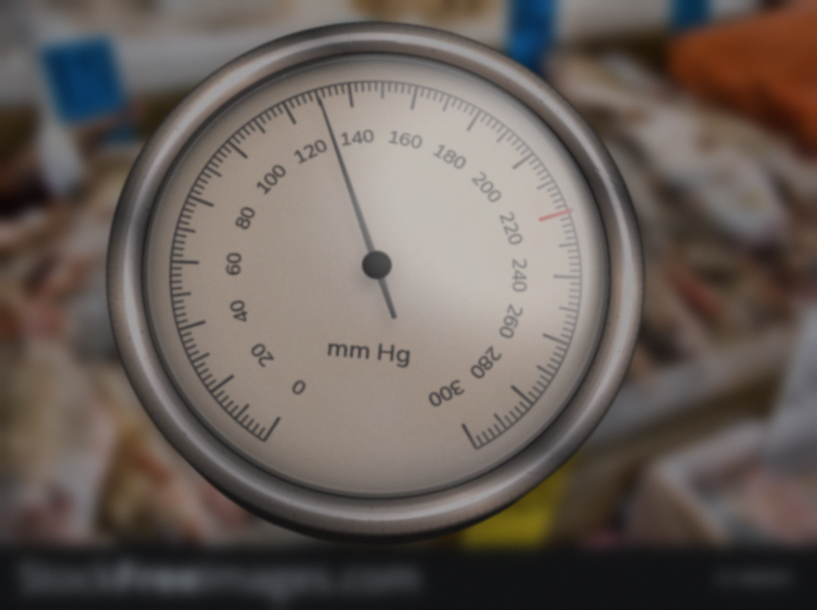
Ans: {"value": 130, "unit": "mmHg"}
